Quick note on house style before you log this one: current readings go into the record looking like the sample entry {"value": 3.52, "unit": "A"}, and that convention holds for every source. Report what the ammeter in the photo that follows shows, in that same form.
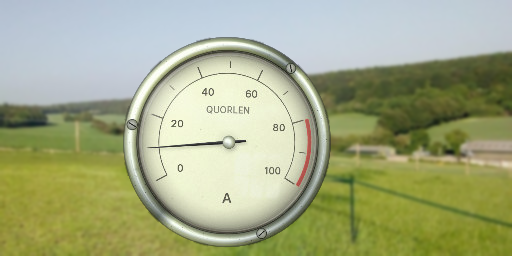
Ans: {"value": 10, "unit": "A"}
